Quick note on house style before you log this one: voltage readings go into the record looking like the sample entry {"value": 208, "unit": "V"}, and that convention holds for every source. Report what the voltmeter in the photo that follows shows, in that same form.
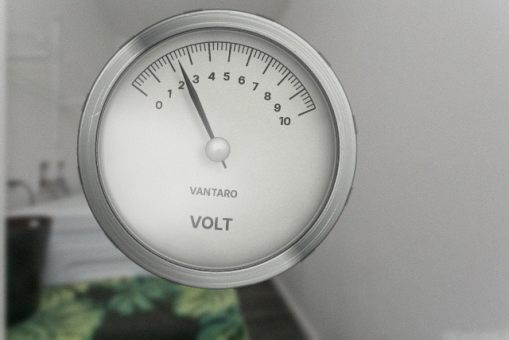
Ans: {"value": 2.4, "unit": "V"}
